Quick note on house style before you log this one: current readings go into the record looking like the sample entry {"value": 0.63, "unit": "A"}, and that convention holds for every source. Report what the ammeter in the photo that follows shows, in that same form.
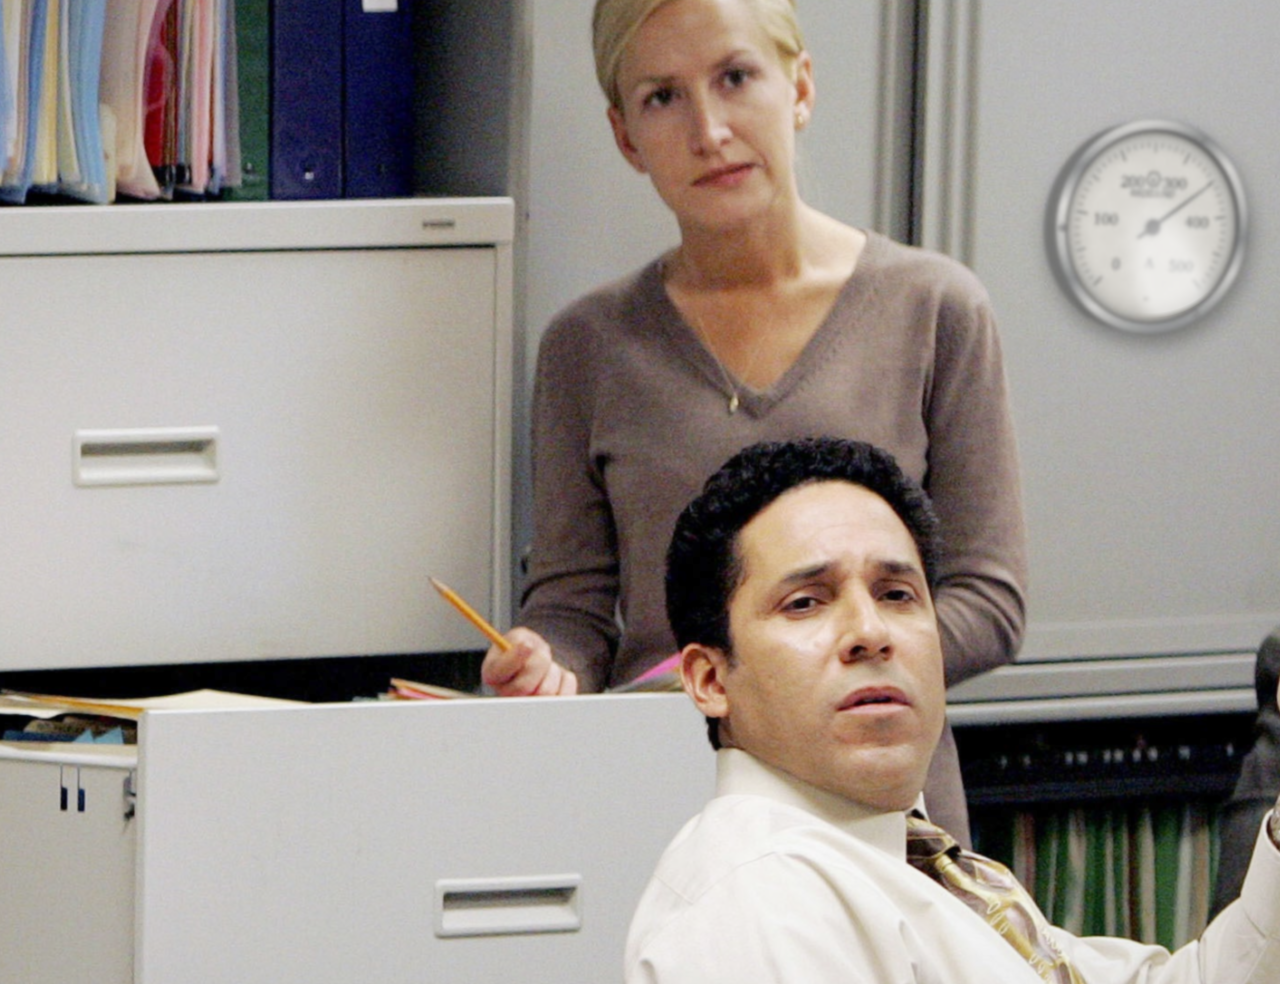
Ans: {"value": 350, "unit": "A"}
